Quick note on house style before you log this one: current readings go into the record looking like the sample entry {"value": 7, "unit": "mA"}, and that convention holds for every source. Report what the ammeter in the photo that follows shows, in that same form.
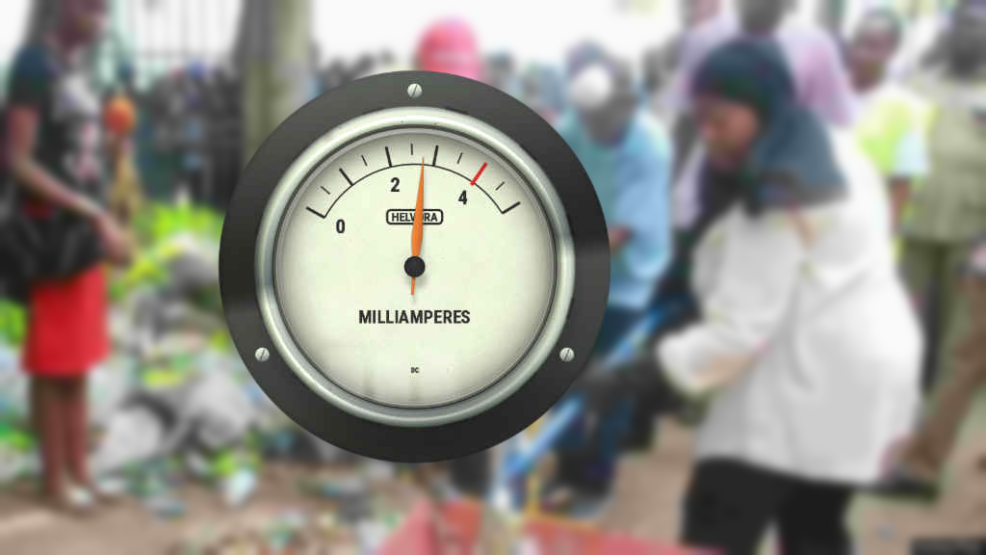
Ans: {"value": 2.75, "unit": "mA"}
